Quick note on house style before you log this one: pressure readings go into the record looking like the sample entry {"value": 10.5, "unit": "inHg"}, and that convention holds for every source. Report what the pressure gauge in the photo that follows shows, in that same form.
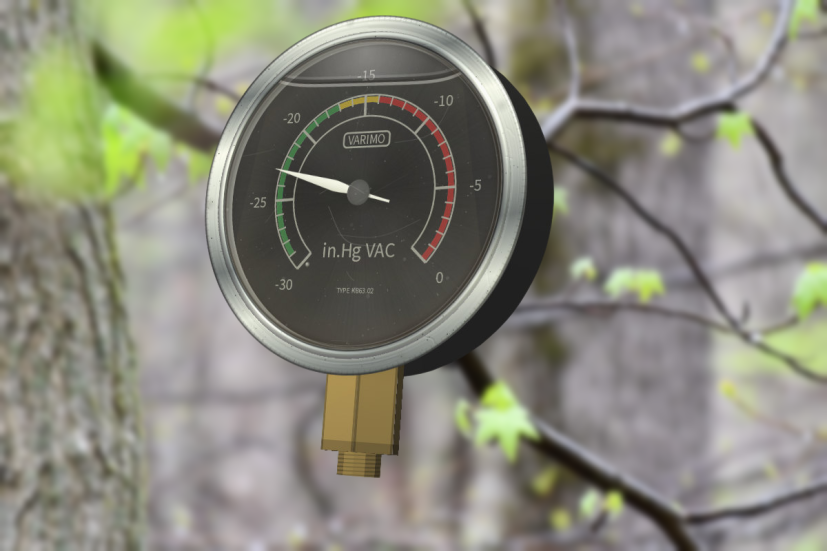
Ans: {"value": -23, "unit": "inHg"}
